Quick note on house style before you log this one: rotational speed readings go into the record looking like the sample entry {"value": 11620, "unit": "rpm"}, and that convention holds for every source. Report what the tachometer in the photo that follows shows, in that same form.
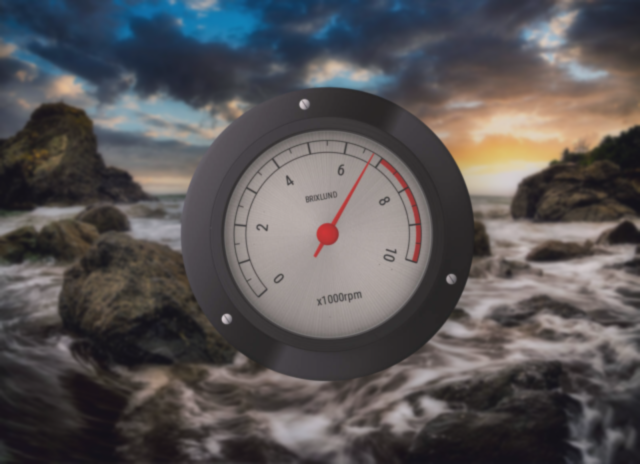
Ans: {"value": 6750, "unit": "rpm"}
